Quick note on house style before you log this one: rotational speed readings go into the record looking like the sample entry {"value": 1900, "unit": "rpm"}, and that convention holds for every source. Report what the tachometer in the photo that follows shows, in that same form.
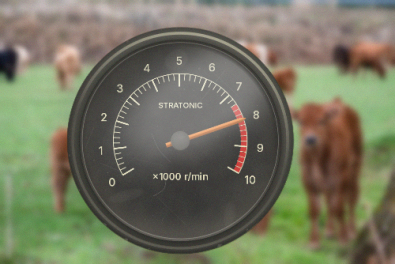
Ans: {"value": 8000, "unit": "rpm"}
